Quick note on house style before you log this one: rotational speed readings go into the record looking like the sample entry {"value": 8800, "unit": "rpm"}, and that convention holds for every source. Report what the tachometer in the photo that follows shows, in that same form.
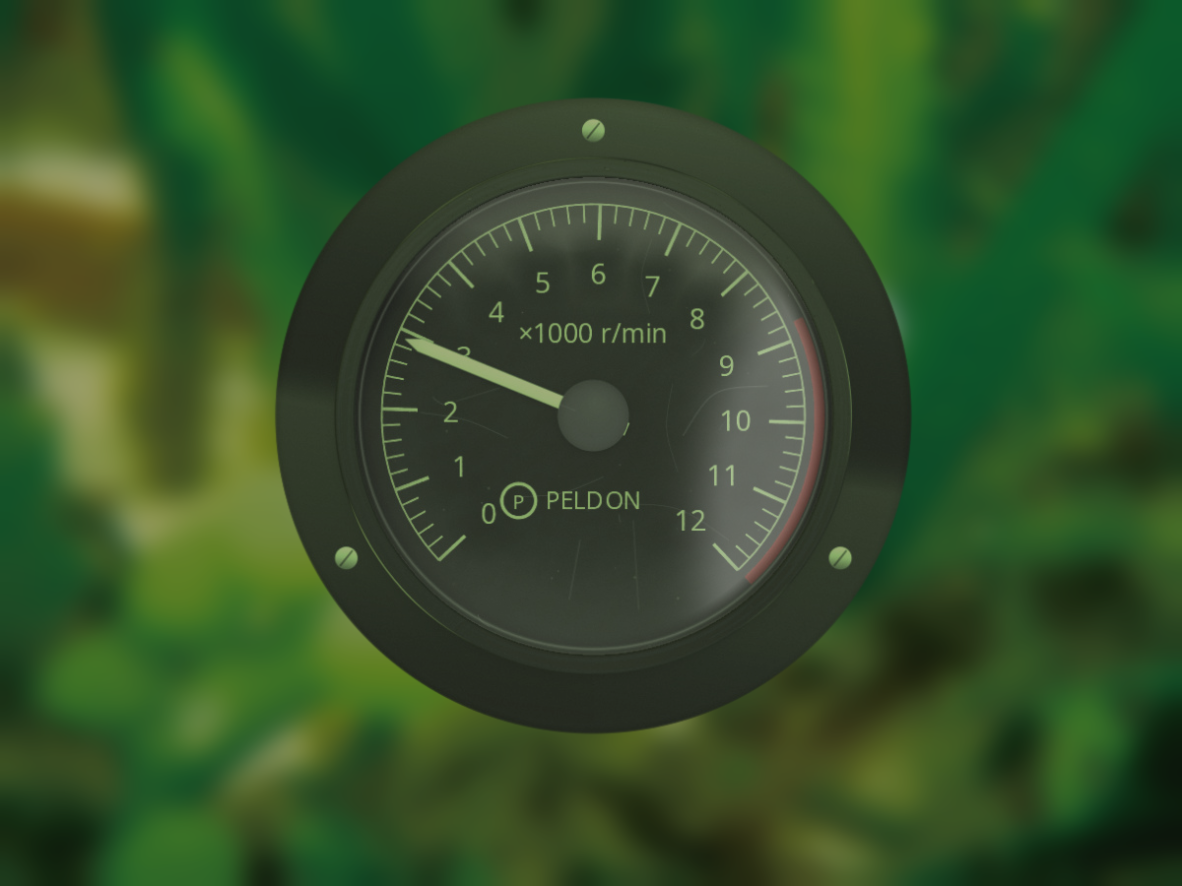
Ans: {"value": 2900, "unit": "rpm"}
